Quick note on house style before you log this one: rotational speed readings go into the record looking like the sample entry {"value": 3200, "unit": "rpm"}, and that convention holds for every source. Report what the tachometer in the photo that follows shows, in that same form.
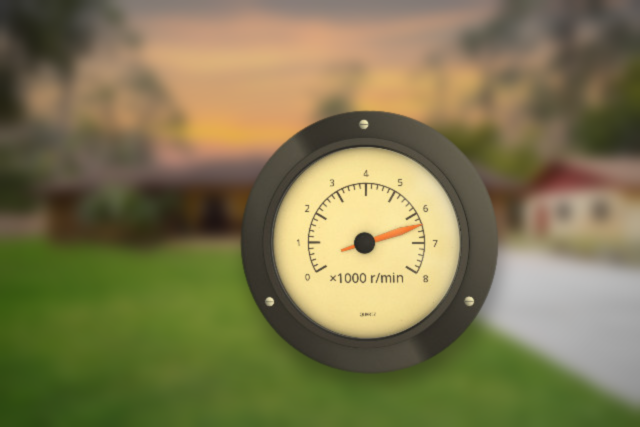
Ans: {"value": 6400, "unit": "rpm"}
